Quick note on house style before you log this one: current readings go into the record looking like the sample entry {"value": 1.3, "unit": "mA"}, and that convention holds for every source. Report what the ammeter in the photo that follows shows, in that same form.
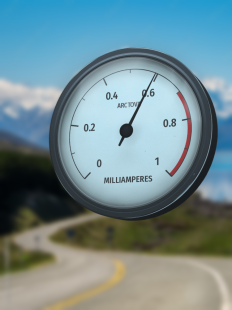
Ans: {"value": 0.6, "unit": "mA"}
